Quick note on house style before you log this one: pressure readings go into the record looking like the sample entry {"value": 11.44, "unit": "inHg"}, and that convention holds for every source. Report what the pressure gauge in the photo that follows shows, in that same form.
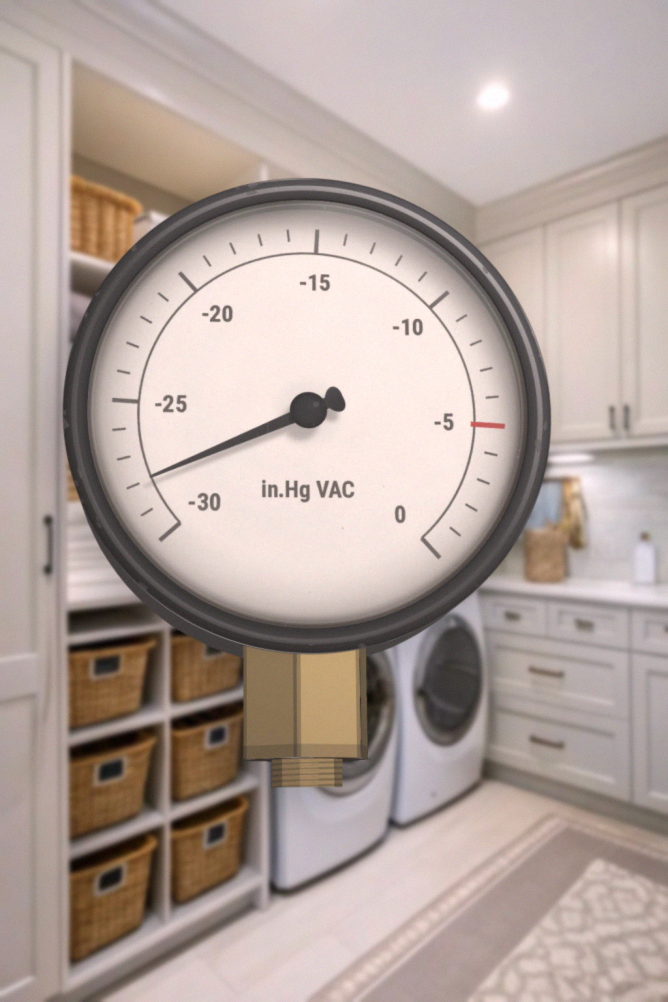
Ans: {"value": -28, "unit": "inHg"}
